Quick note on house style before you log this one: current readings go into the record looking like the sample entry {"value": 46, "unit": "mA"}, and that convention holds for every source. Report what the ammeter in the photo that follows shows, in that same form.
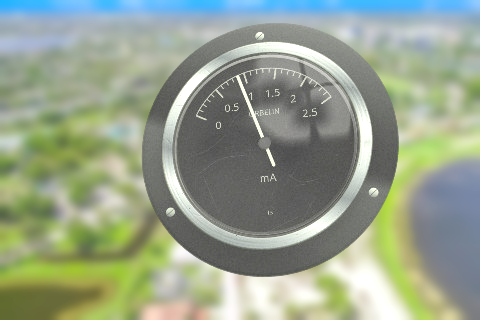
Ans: {"value": 0.9, "unit": "mA"}
